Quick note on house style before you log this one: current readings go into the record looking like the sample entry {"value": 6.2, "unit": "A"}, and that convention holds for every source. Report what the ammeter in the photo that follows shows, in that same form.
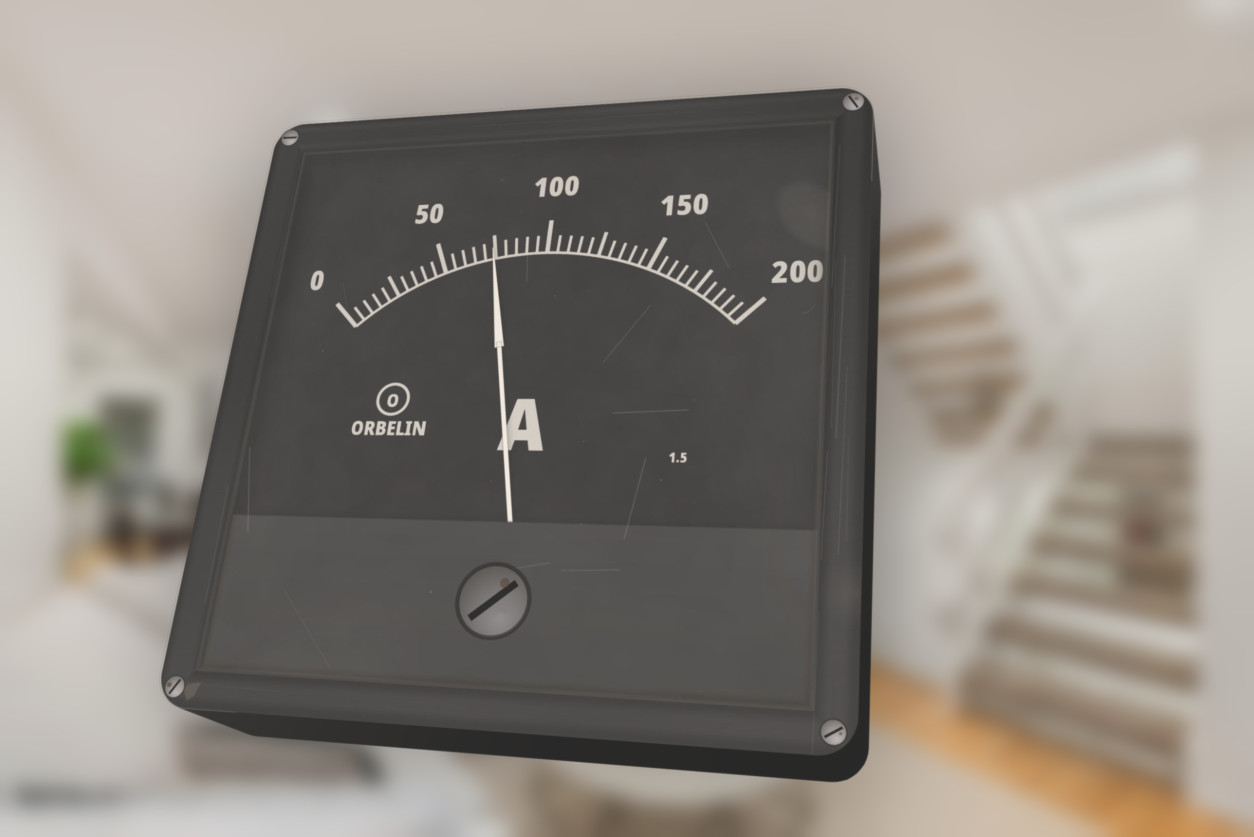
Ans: {"value": 75, "unit": "A"}
